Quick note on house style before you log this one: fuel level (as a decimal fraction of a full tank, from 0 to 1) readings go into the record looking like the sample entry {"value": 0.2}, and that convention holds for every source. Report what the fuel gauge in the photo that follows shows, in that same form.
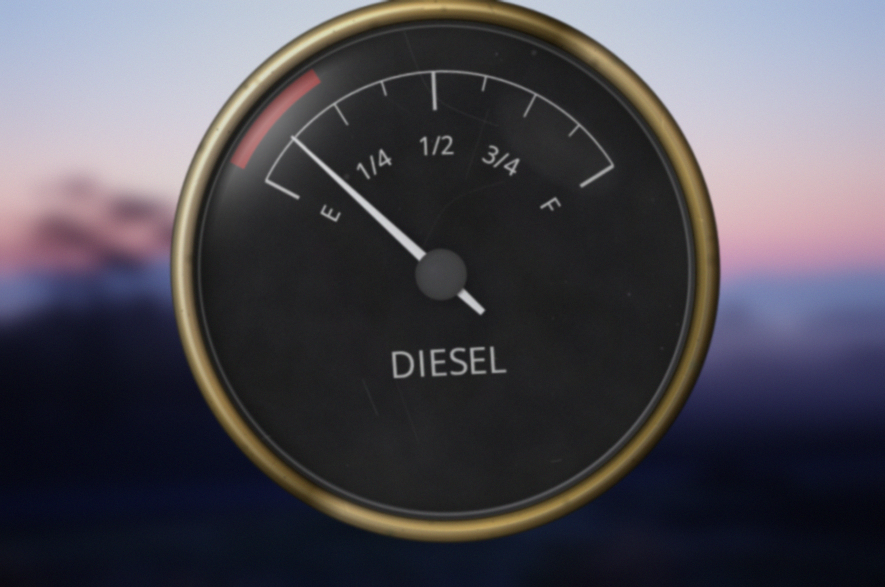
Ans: {"value": 0.125}
